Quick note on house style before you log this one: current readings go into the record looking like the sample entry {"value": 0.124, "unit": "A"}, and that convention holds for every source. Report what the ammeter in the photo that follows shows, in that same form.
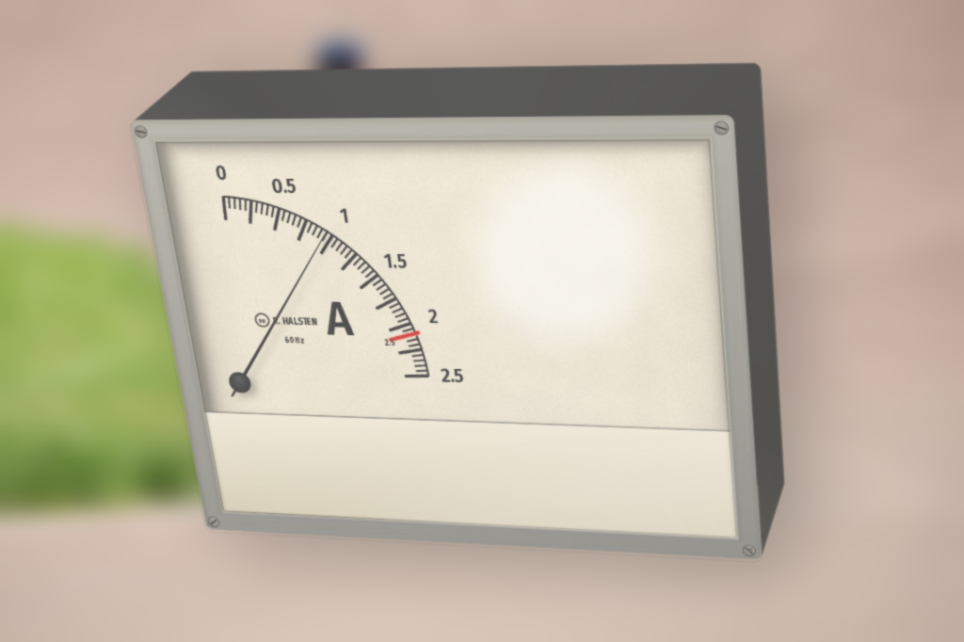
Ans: {"value": 0.95, "unit": "A"}
